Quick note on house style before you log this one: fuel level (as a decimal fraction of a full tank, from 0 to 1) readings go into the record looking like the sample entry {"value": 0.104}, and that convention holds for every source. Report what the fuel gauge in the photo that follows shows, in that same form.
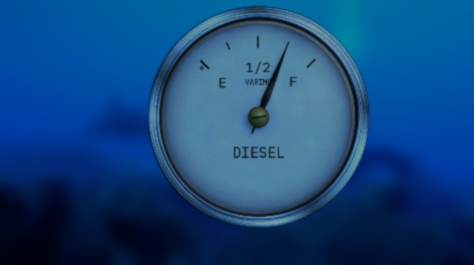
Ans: {"value": 0.75}
